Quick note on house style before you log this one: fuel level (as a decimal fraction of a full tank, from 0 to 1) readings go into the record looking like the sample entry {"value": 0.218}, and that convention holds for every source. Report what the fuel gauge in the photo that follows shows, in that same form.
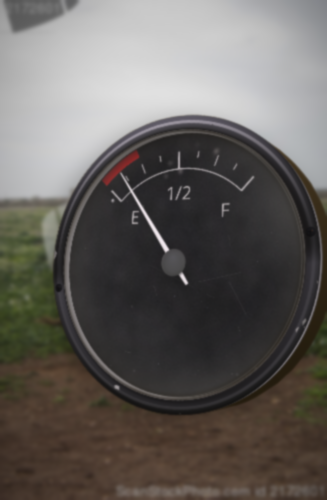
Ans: {"value": 0.125}
